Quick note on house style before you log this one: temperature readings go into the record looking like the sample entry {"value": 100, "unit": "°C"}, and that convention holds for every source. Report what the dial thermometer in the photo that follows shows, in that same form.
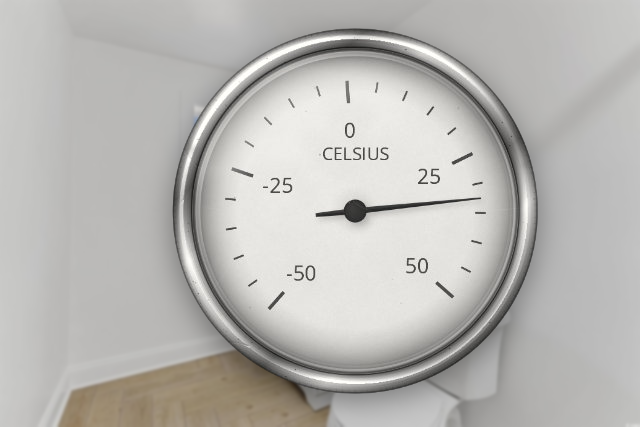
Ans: {"value": 32.5, "unit": "°C"}
